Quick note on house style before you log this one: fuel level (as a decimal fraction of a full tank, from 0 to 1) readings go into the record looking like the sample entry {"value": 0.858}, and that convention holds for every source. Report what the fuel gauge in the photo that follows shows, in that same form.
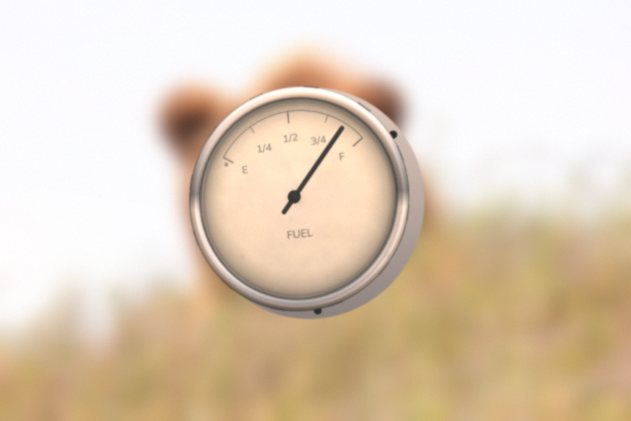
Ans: {"value": 0.875}
